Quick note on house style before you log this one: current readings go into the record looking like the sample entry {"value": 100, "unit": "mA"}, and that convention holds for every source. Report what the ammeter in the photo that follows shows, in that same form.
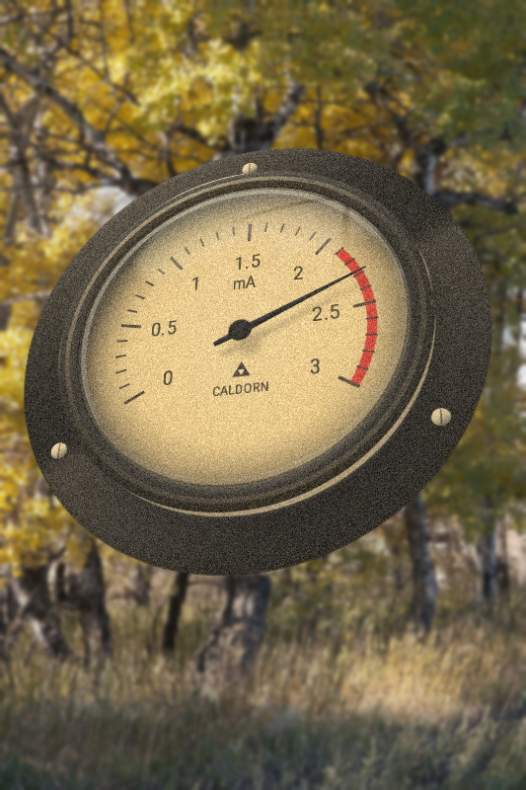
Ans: {"value": 2.3, "unit": "mA"}
